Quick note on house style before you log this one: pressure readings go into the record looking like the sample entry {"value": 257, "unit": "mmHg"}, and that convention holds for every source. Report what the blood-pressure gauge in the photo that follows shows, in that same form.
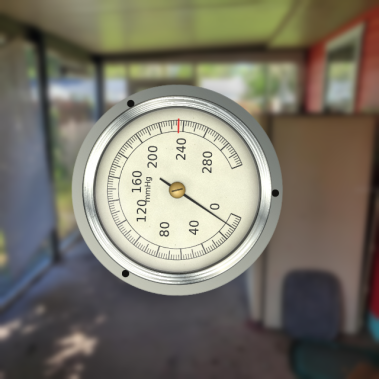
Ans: {"value": 10, "unit": "mmHg"}
